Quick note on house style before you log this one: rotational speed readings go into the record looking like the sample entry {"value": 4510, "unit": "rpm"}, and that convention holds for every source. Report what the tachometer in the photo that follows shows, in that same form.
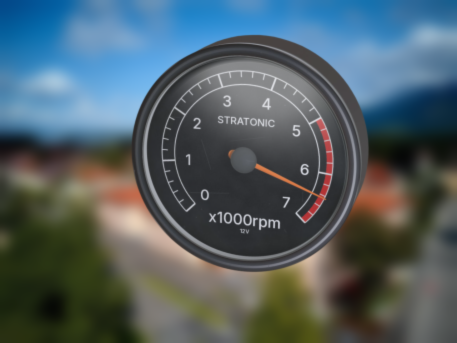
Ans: {"value": 6400, "unit": "rpm"}
